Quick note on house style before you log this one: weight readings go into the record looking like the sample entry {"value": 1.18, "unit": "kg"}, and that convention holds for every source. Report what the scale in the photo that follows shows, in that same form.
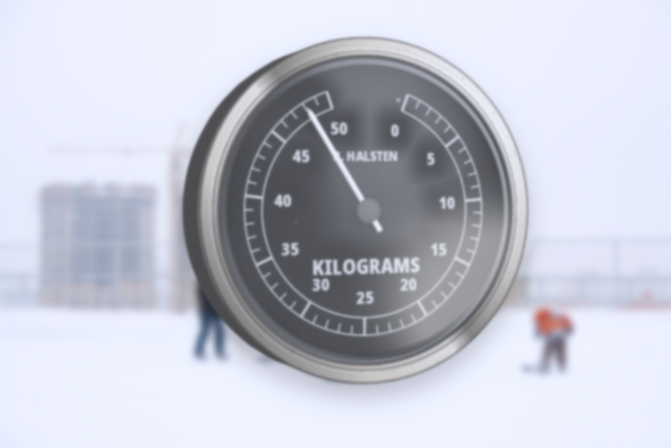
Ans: {"value": 48, "unit": "kg"}
